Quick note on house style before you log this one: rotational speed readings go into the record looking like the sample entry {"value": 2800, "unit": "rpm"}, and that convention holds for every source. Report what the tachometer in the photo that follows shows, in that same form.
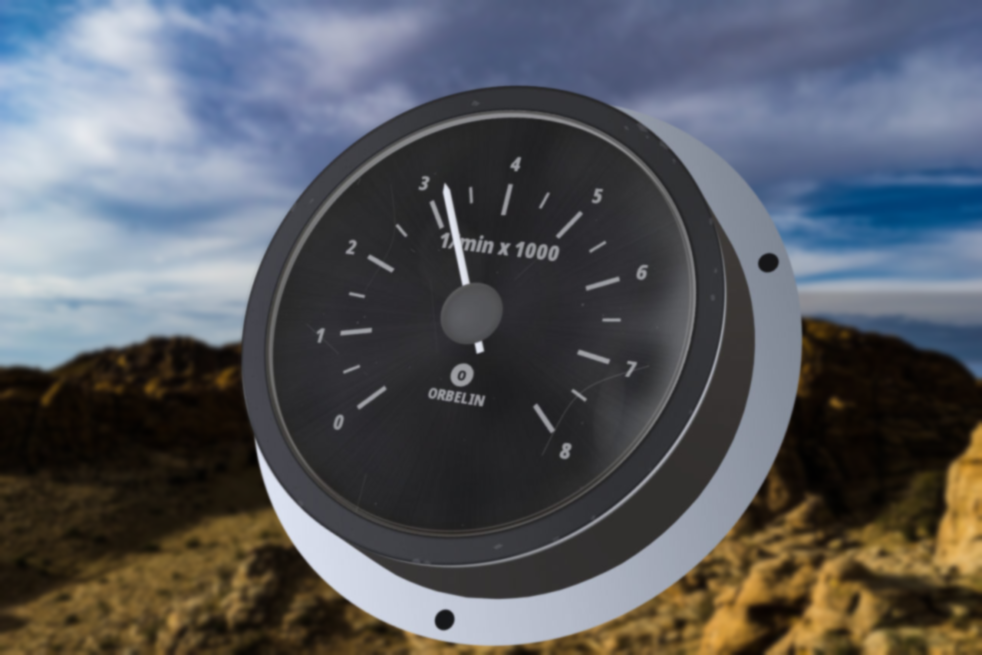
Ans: {"value": 3250, "unit": "rpm"}
